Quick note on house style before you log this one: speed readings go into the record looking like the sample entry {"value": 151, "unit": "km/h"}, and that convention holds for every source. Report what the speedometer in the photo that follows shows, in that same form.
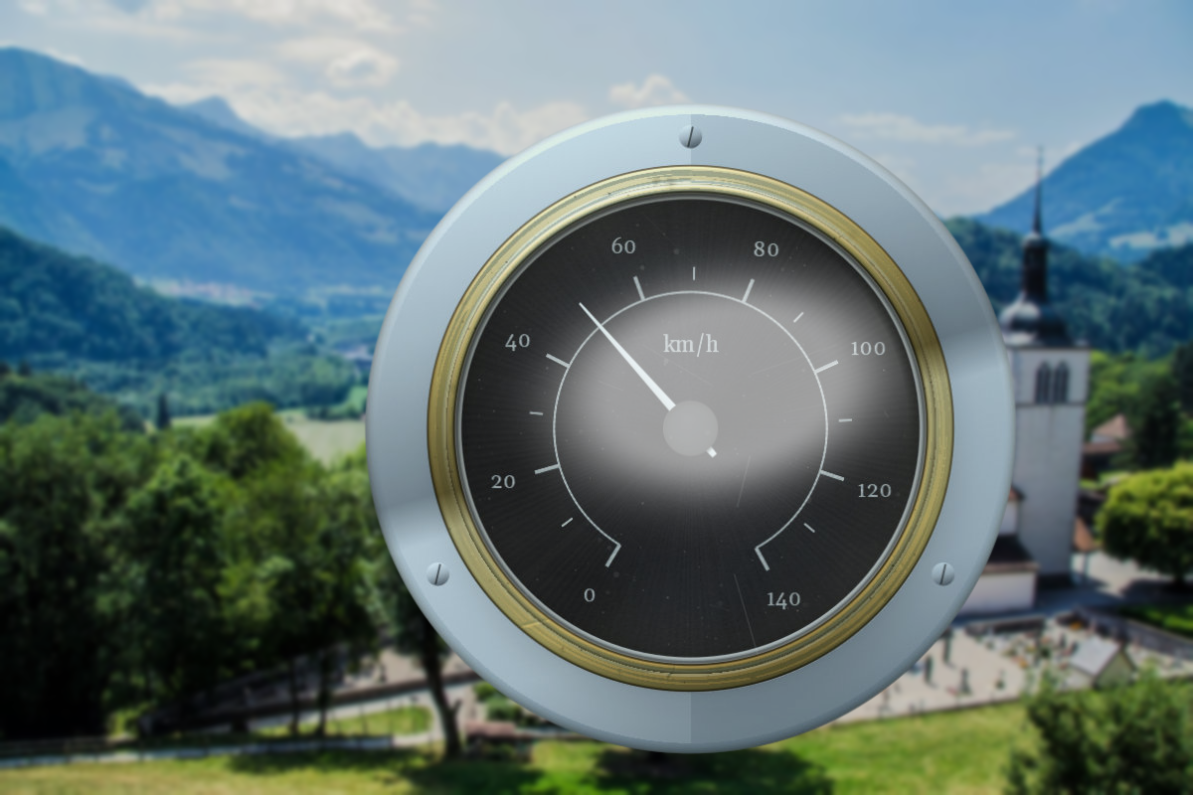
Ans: {"value": 50, "unit": "km/h"}
